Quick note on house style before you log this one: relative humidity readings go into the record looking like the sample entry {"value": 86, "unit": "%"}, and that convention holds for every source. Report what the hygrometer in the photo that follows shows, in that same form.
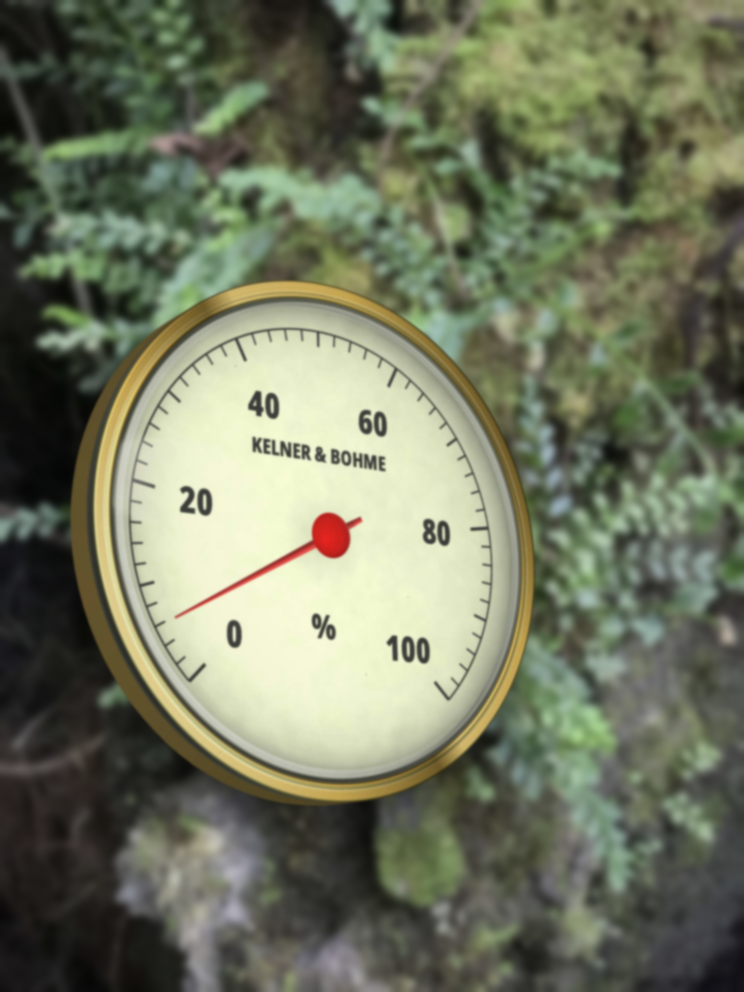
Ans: {"value": 6, "unit": "%"}
